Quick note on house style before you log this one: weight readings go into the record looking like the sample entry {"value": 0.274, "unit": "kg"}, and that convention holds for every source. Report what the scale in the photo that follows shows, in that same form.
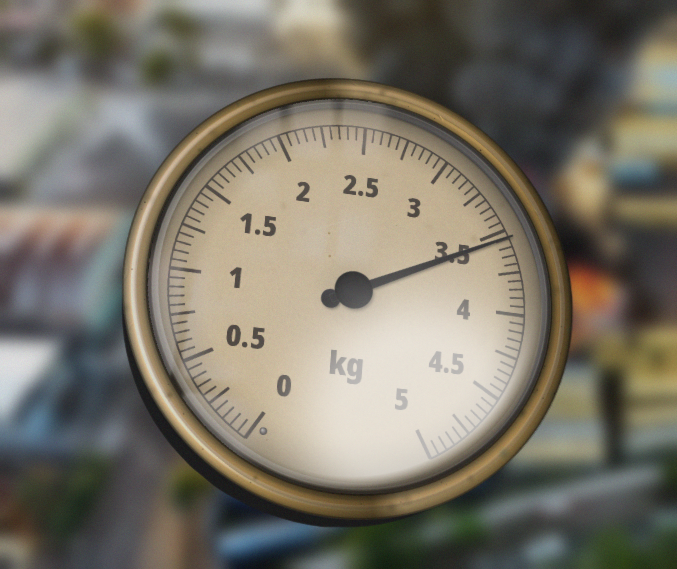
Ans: {"value": 3.55, "unit": "kg"}
